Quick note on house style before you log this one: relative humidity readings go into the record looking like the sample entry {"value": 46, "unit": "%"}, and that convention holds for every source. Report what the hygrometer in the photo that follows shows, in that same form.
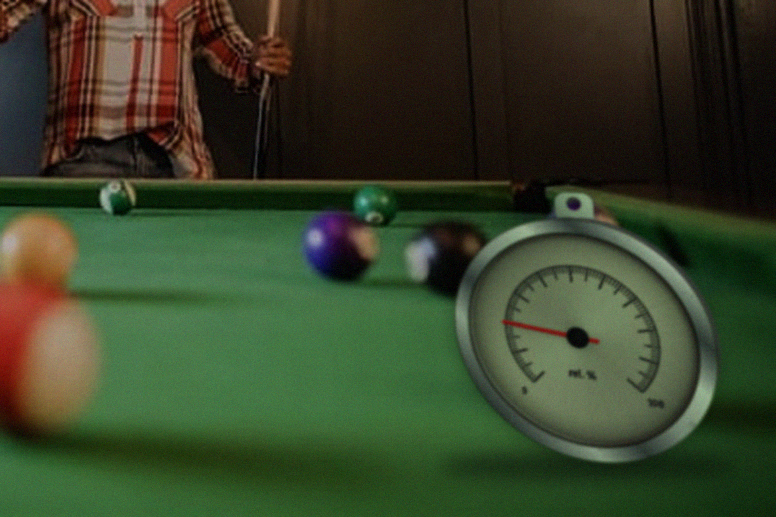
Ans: {"value": 20, "unit": "%"}
